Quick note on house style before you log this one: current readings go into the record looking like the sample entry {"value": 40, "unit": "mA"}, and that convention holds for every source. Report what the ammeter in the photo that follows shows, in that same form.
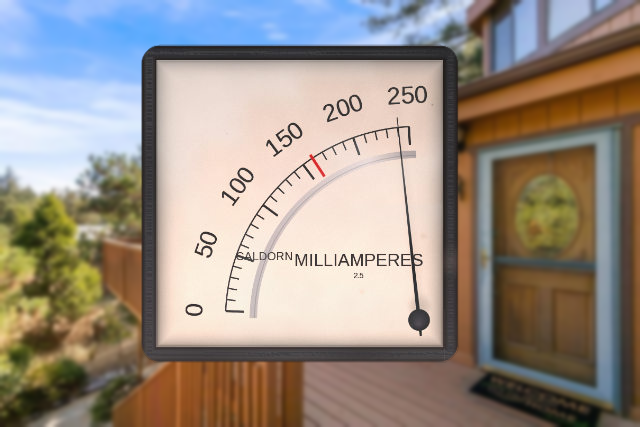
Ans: {"value": 240, "unit": "mA"}
